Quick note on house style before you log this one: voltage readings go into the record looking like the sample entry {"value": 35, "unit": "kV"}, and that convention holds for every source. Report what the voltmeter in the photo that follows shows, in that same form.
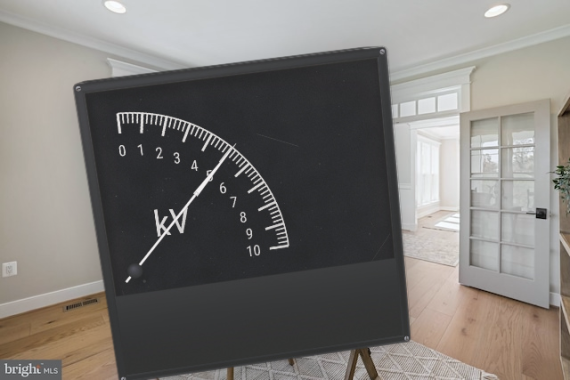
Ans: {"value": 5, "unit": "kV"}
